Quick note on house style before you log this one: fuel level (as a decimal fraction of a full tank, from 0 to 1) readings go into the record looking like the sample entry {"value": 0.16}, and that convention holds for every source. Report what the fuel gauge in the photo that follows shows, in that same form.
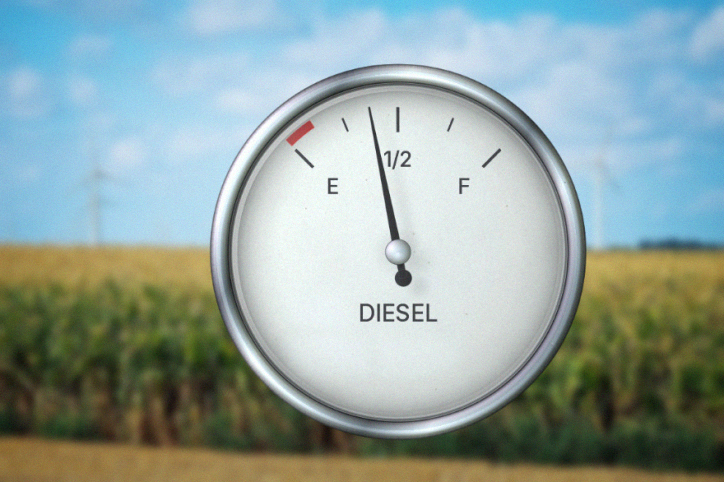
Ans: {"value": 0.375}
